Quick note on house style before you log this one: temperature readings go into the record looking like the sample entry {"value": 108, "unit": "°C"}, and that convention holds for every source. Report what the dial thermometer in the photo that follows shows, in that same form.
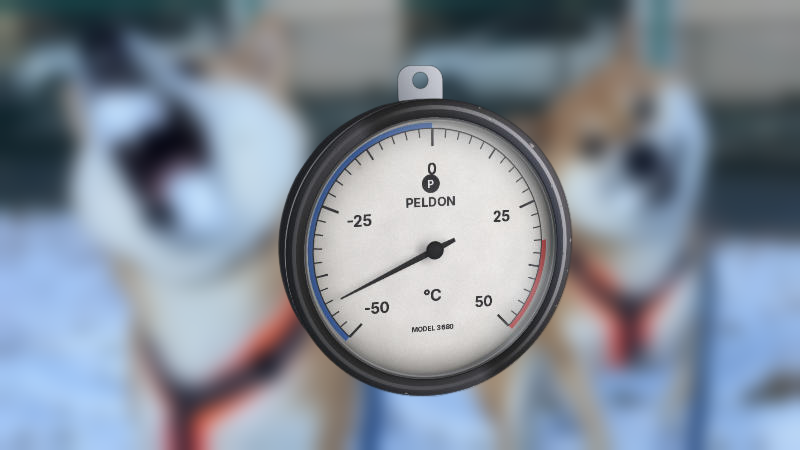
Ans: {"value": -42.5, "unit": "°C"}
